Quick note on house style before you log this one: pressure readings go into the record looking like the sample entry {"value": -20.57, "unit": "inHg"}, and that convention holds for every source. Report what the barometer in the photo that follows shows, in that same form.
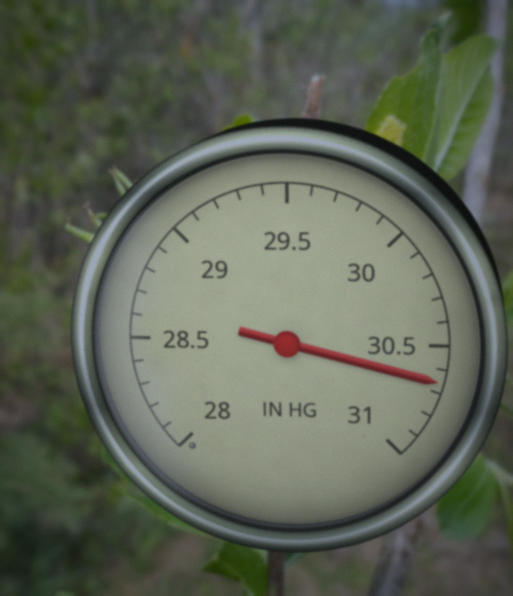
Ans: {"value": 30.65, "unit": "inHg"}
